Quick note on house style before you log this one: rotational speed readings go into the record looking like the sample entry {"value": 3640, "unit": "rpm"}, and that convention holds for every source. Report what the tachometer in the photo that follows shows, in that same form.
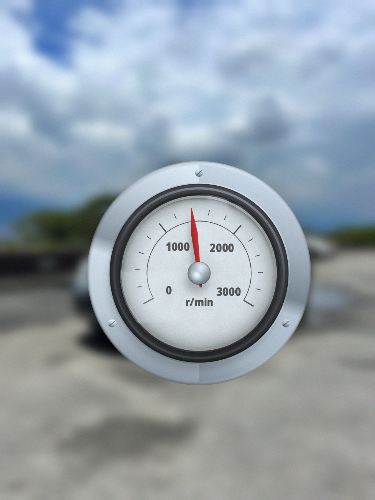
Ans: {"value": 1400, "unit": "rpm"}
